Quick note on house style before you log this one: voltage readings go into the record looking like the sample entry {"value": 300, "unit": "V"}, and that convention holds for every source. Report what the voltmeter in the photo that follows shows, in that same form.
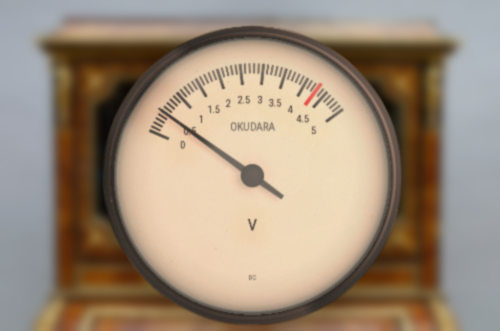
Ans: {"value": 0.5, "unit": "V"}
